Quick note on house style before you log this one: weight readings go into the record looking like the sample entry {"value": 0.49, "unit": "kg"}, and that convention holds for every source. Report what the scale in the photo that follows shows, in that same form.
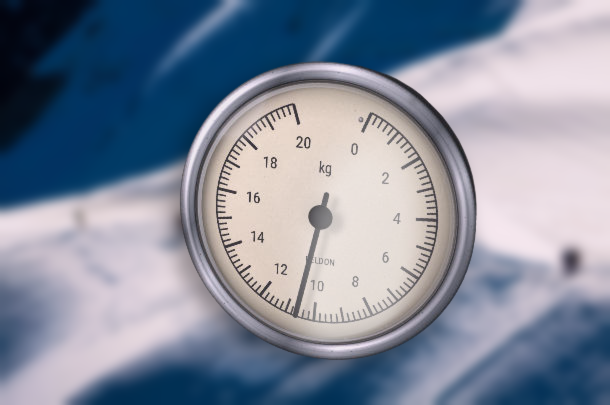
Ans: {"value": 10.6, "unit": "kg"}
